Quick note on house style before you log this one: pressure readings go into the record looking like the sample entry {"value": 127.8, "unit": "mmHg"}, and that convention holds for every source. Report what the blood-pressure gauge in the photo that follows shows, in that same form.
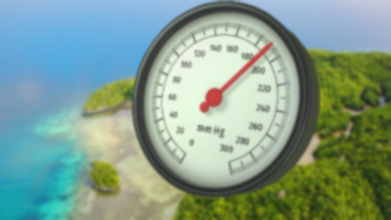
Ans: {"value": 190, "unit": "mmHg"}
